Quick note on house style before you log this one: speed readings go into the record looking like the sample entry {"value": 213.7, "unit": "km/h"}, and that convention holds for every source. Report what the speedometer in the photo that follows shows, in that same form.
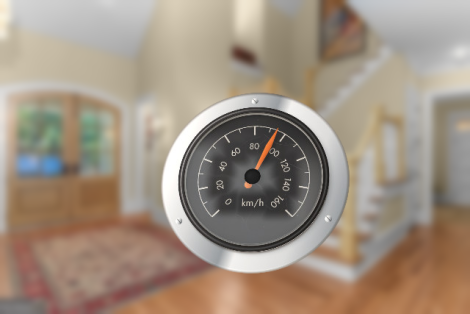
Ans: {"value": 95, "unit": "km/h"}
